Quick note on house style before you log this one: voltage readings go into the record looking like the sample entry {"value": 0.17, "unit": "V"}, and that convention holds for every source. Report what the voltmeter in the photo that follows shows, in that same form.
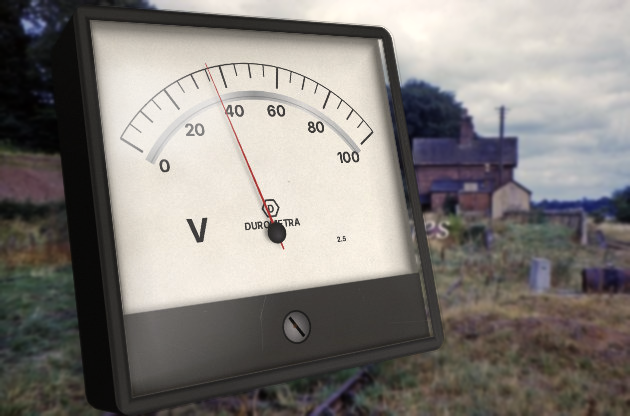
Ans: {"value": 35, "unit": "V"}
